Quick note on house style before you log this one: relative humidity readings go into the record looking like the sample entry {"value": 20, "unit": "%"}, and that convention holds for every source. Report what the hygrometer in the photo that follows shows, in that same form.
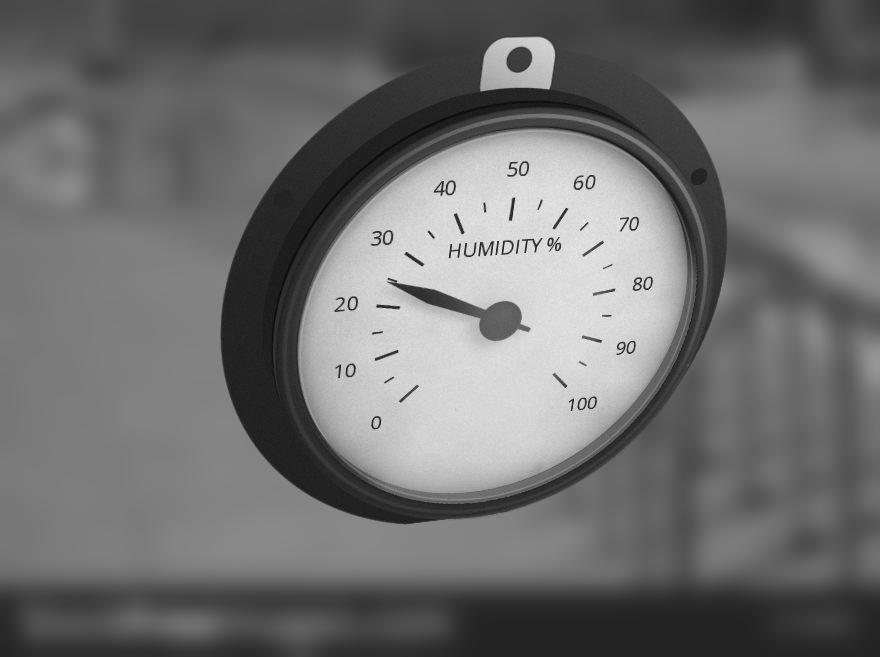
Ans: {"value": 25, "unit": "%"}
